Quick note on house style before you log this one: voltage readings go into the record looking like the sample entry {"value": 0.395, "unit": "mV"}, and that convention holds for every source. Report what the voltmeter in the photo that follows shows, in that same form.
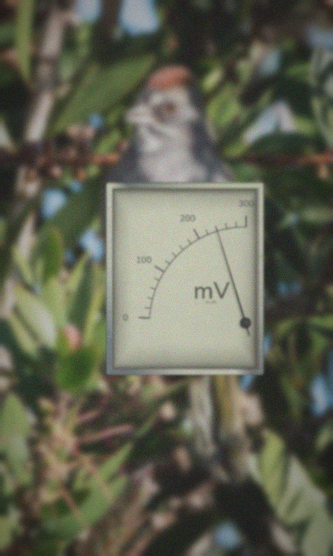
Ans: {"value": 240, "unit": "mV"}
